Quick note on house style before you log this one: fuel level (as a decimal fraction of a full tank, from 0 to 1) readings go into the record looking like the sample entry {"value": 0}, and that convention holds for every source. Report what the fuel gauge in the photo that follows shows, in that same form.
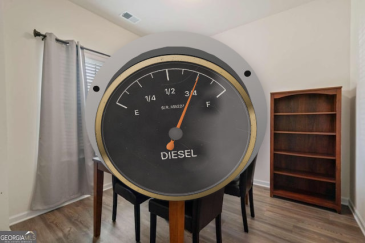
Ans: {"value": 0.75}
